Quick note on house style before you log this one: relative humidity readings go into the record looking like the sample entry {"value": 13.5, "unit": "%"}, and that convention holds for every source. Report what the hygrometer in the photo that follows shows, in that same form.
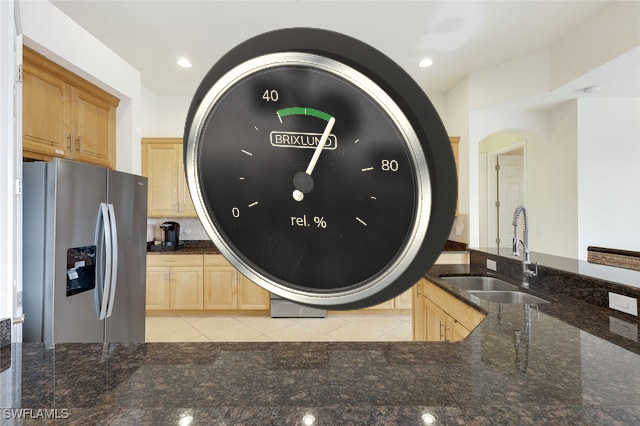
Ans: {"value": 60, "unit": "%"}
